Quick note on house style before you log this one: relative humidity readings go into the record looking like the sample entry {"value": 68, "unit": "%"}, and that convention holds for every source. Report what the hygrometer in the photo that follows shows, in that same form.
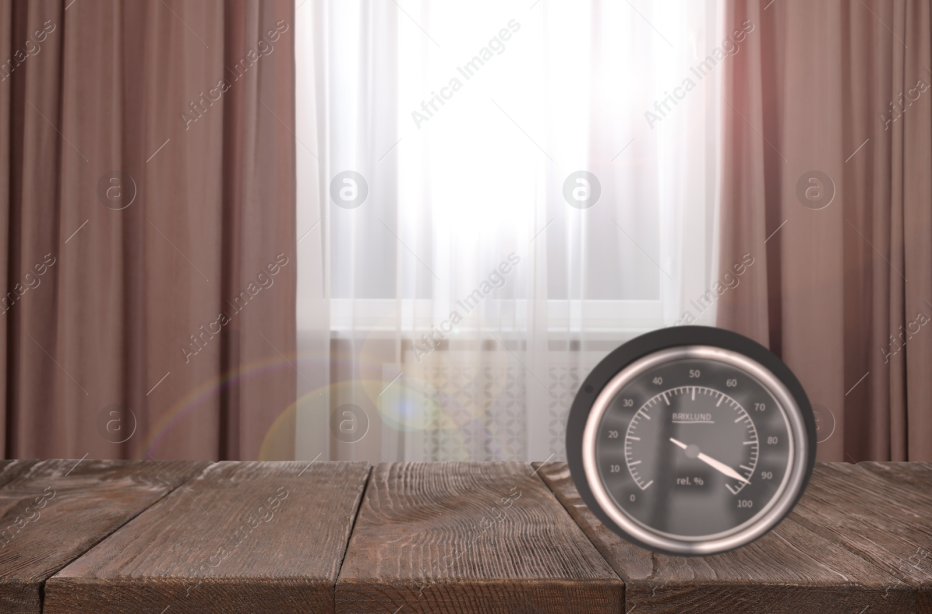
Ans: {"value": 94, "unit": "%"}
